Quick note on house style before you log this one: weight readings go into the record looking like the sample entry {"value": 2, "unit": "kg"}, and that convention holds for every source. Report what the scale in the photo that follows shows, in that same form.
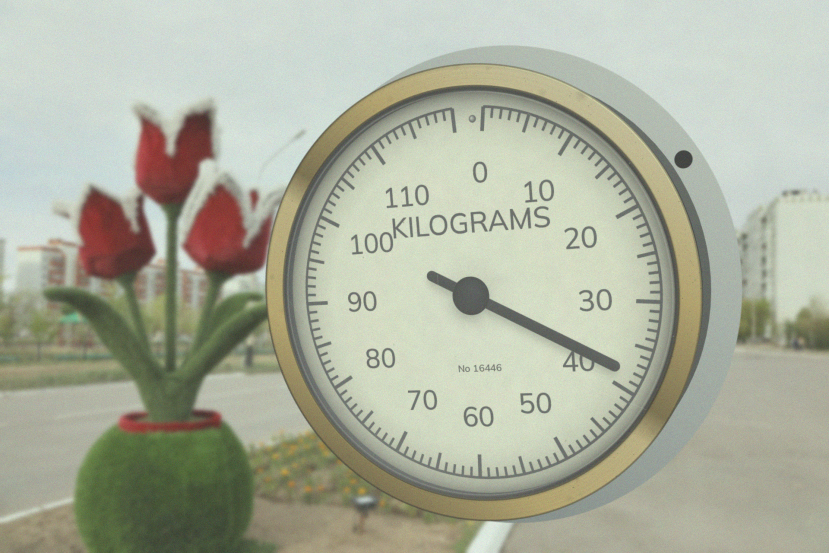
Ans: {"value": 38, "unit": "kg"}
